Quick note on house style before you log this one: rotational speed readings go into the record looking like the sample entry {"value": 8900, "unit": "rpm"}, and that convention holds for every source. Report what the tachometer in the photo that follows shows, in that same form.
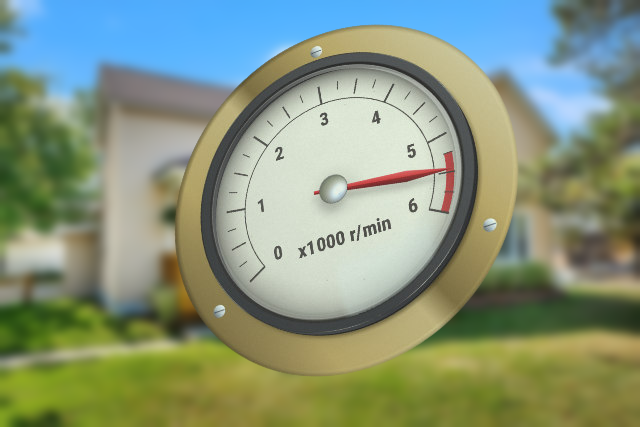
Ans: {"value": 5500, "unit": "rpm"}
